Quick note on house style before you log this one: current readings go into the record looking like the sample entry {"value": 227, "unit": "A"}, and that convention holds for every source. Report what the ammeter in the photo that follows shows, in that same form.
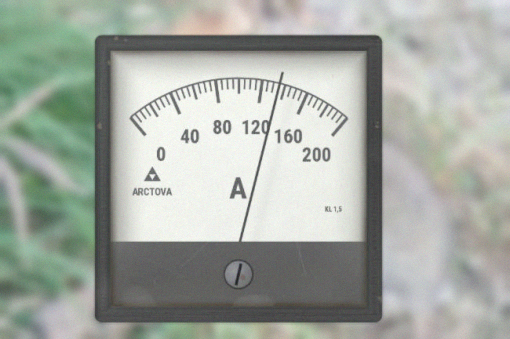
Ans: {"value": 135, "unit": "A"}
